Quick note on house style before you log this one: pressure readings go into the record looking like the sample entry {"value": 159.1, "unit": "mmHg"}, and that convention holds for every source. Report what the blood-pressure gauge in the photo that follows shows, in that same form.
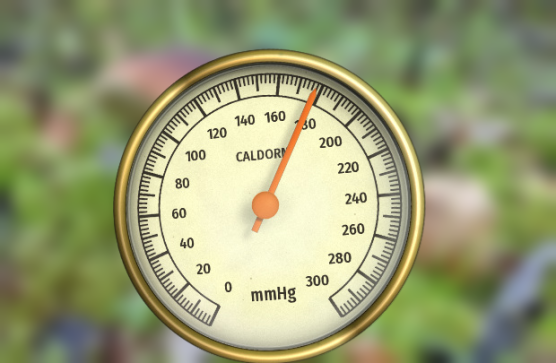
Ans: {"value": 178, "unit": "mmHg"}
